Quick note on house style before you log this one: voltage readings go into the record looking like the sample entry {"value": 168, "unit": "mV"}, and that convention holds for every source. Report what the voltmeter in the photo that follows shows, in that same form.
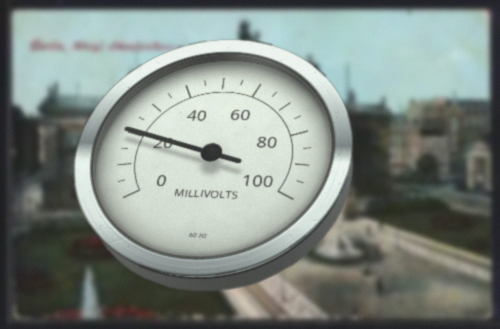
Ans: {"value": 20, "unit": "mV"}
